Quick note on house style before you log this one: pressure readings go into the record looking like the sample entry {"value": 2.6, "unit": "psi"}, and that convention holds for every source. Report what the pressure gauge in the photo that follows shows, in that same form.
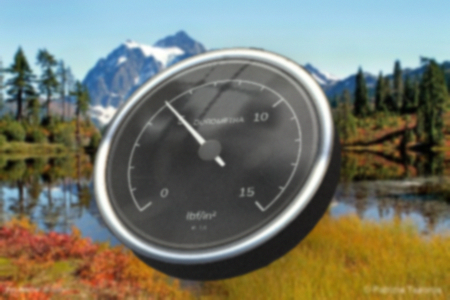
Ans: {"value": 5, "unit": "psi"}
